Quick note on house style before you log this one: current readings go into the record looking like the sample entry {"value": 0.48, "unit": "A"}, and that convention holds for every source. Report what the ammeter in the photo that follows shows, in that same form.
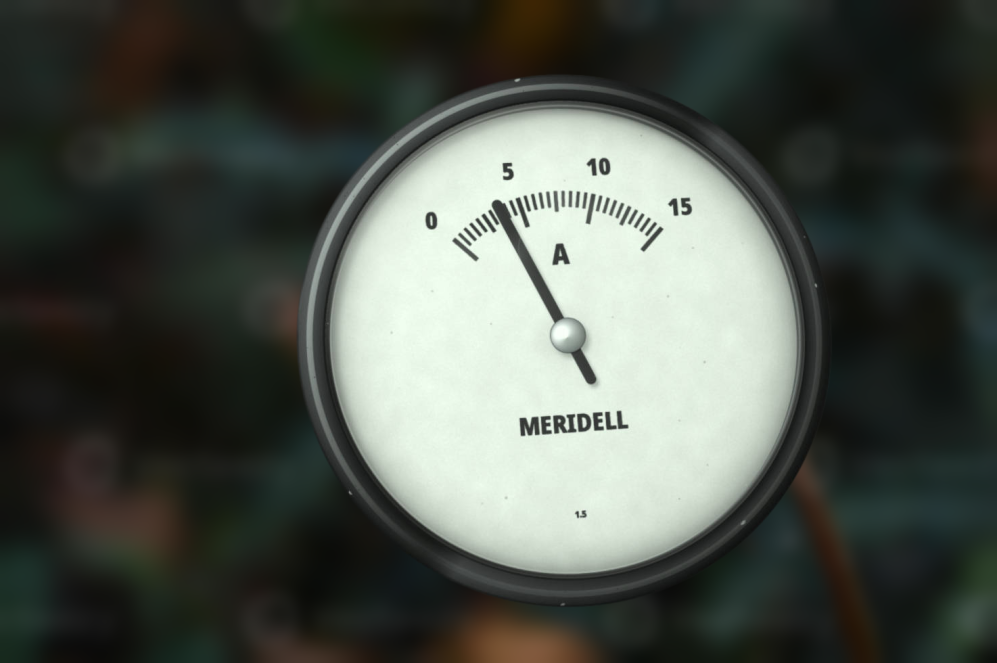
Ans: {"value": 3.5, "unit": "A"}
